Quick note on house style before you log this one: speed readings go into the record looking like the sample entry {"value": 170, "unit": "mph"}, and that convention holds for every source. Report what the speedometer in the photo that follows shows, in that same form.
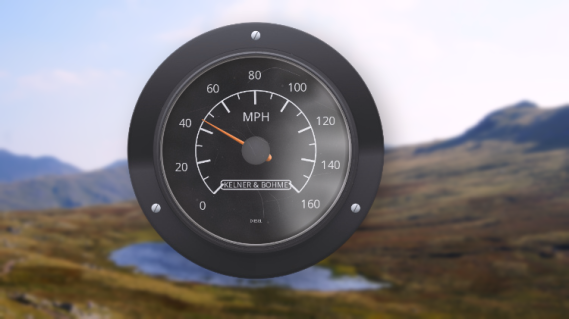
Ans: {"value": 45, "unit": "mph"}
